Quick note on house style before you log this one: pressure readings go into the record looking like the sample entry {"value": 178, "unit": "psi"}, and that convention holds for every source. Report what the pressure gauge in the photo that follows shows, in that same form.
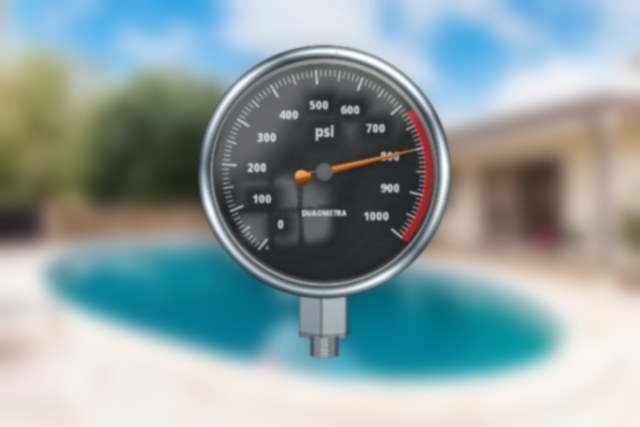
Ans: {"value": 800, "unit": "psi"}
